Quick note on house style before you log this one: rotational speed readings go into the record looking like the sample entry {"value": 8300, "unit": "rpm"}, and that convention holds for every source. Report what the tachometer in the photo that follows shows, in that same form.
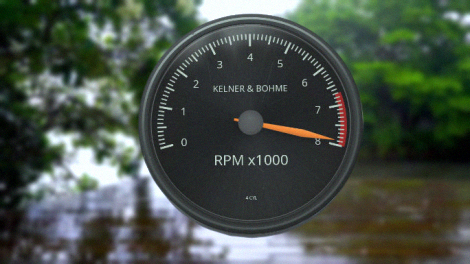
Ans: {"value": 7900, "unit": "rpm"}
